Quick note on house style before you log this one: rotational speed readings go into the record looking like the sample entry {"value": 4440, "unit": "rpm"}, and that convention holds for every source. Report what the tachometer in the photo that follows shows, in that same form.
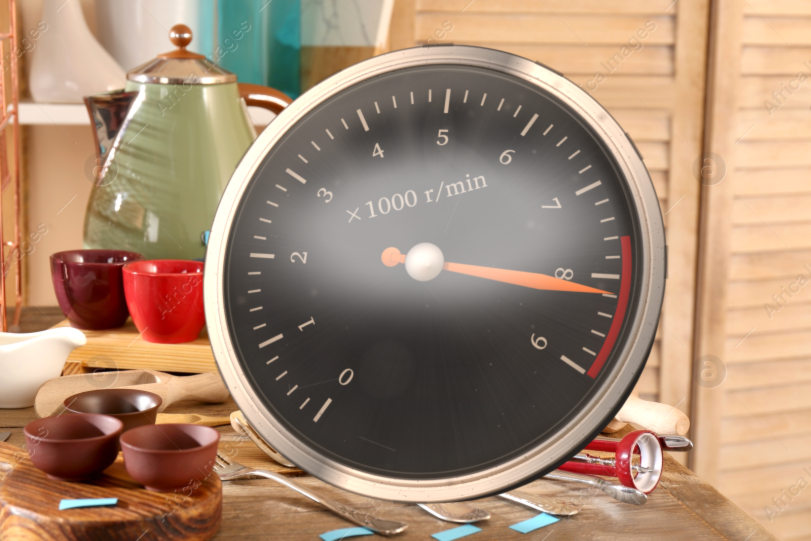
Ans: {"value": 8200, "unit": "rpm"}
